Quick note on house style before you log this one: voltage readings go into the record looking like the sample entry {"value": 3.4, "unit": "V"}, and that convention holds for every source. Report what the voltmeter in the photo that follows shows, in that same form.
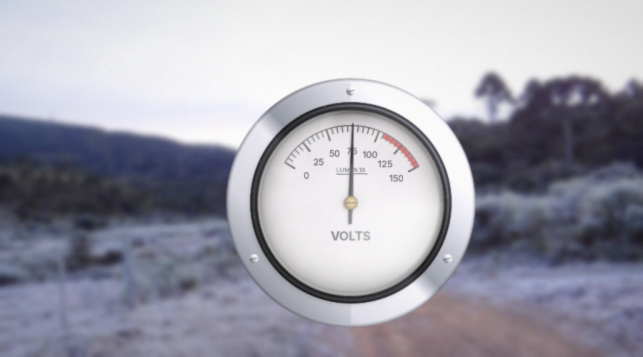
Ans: {"value": 75, "unit": "V"}
